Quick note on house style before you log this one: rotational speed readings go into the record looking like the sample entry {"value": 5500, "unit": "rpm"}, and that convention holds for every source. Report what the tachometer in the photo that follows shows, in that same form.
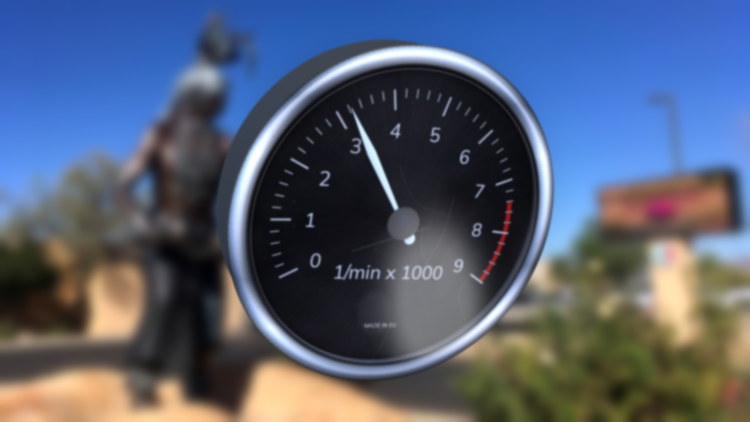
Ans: {"value": 3200, "unit": "rpm"}
